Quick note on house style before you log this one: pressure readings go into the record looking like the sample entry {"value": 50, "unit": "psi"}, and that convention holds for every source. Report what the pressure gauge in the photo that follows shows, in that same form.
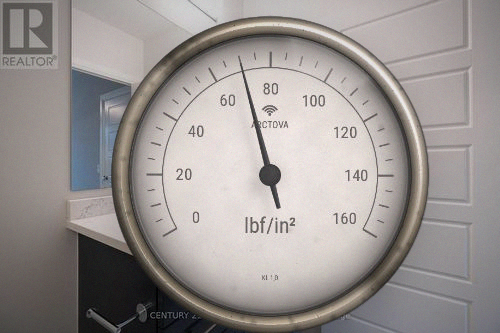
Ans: {"value": 70, "unit": "psi"}
